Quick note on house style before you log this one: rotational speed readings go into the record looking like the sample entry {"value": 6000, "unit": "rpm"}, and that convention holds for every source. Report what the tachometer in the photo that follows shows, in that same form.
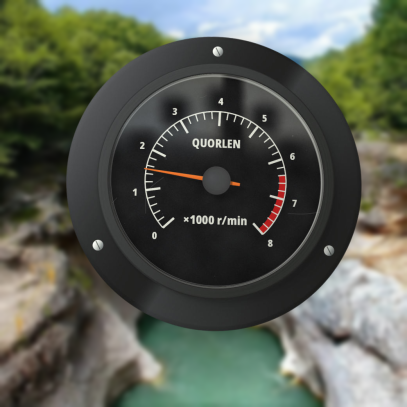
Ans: {"value": 1500, "unit": "rpm"}
